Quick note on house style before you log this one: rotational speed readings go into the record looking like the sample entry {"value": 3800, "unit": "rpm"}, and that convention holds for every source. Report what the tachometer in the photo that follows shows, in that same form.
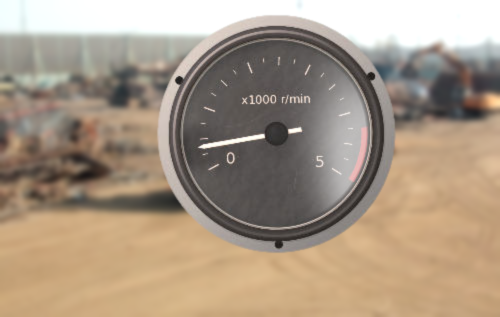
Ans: {"value": 375, "unit": "rpm"}
